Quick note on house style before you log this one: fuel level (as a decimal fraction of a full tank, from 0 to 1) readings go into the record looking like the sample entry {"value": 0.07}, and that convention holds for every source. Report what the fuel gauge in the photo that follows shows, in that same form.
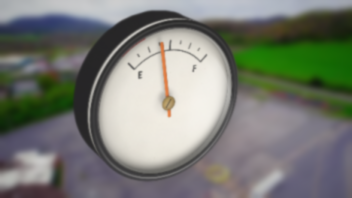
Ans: {"value": 0.375}
